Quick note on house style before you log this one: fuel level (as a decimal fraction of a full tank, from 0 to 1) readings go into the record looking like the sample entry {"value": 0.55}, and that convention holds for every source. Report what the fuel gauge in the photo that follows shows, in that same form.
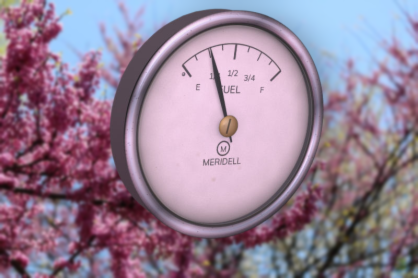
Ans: {"value": 0.25}
